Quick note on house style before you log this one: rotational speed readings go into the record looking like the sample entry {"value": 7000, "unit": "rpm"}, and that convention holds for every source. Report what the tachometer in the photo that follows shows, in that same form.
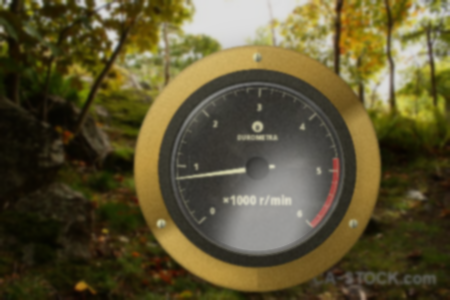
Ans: {"value": 800, "unit": "rpm"}
